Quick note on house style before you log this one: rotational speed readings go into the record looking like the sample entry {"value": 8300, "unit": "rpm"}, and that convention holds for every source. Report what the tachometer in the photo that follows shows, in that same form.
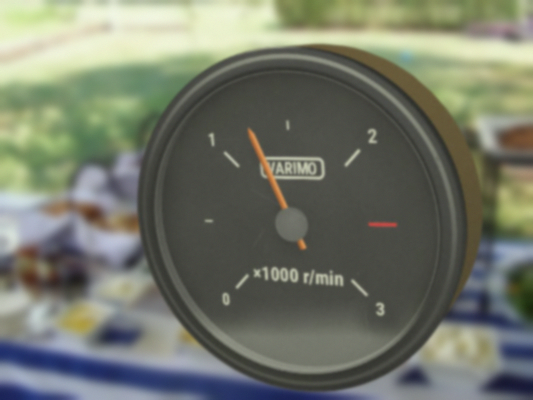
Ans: {"value": 1250, "unit": "rpm"}
